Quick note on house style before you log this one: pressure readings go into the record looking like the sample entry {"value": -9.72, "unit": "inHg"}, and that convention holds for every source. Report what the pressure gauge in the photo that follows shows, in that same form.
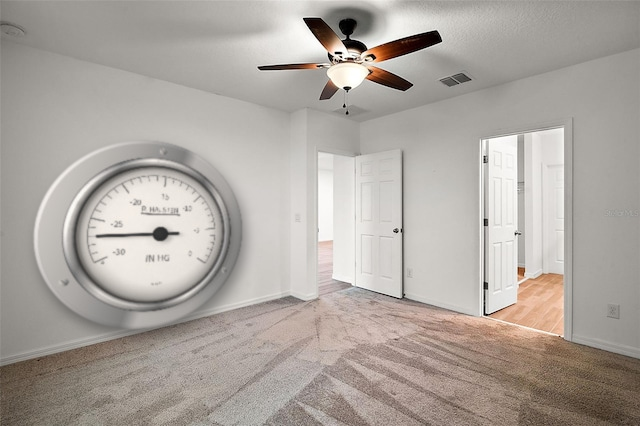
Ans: {"value": -27, "unit": "inHg"}
